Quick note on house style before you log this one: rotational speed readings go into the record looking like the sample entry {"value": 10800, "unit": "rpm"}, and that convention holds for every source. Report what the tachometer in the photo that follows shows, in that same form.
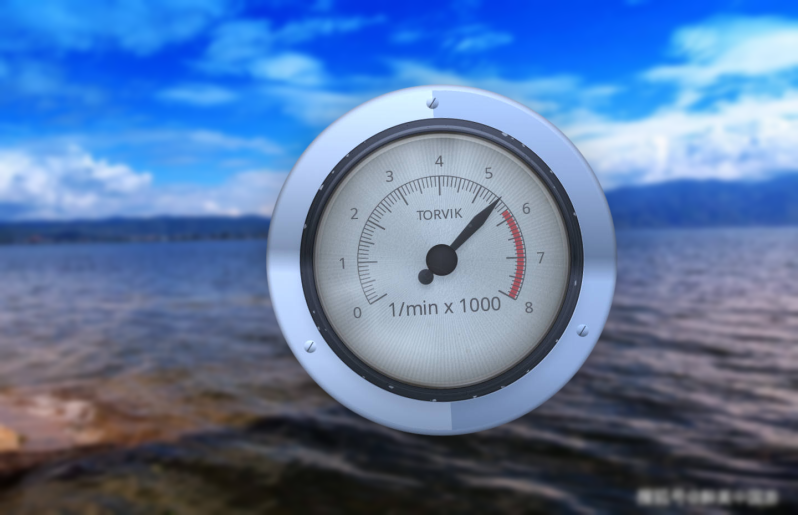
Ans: {"value": 5500, "unit": "rpm"}
